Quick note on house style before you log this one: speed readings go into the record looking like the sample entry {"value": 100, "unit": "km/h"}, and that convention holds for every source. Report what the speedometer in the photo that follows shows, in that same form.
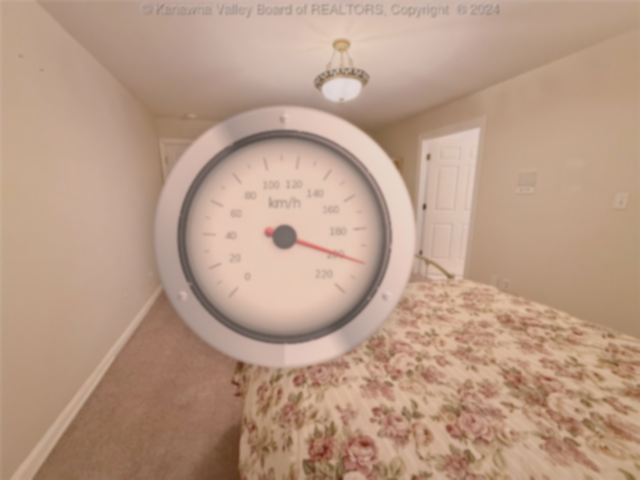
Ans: {"value": 200, "unit": "km/h"}
